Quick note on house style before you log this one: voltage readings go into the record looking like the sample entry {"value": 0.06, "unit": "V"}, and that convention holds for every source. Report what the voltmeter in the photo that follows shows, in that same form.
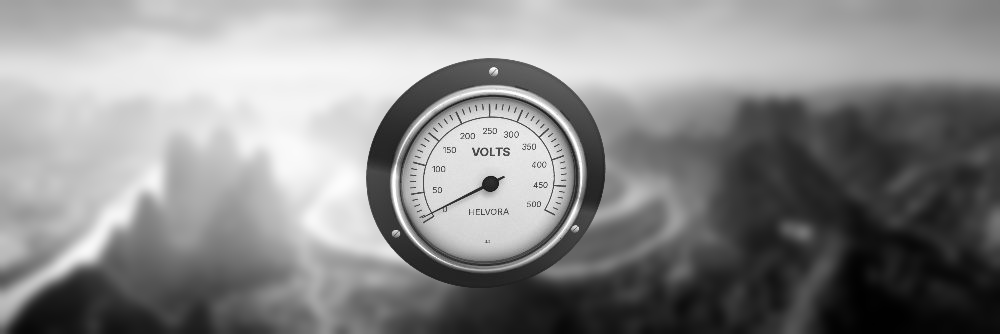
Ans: {"value": 10, "unit": "V"}
